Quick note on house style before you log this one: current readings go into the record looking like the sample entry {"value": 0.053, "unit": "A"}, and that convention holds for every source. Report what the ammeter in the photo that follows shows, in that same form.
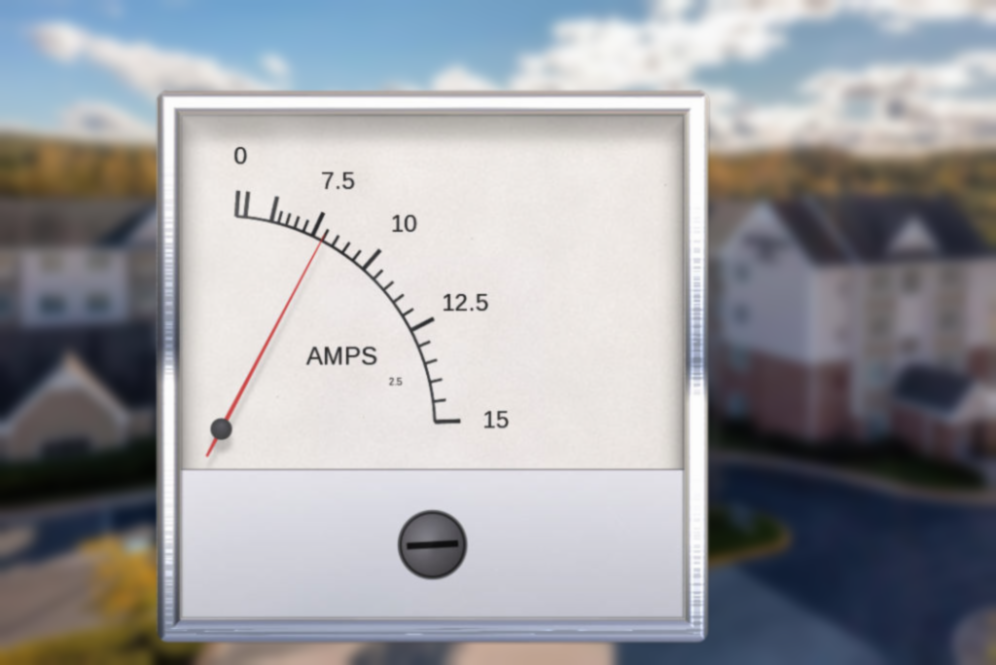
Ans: {"value": 8, "unit": "A"}
